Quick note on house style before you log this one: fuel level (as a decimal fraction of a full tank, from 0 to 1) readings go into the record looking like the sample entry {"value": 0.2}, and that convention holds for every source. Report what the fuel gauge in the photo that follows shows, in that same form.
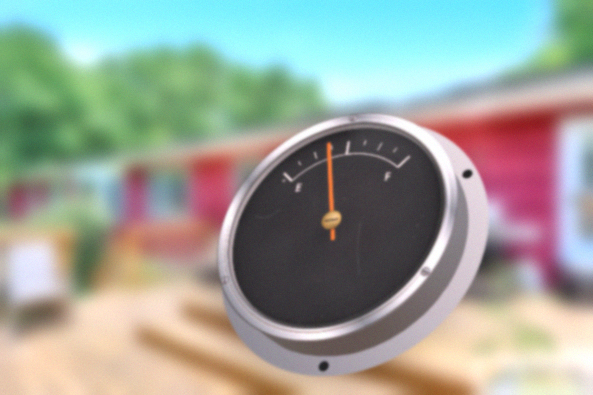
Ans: {"value": 0.375}
